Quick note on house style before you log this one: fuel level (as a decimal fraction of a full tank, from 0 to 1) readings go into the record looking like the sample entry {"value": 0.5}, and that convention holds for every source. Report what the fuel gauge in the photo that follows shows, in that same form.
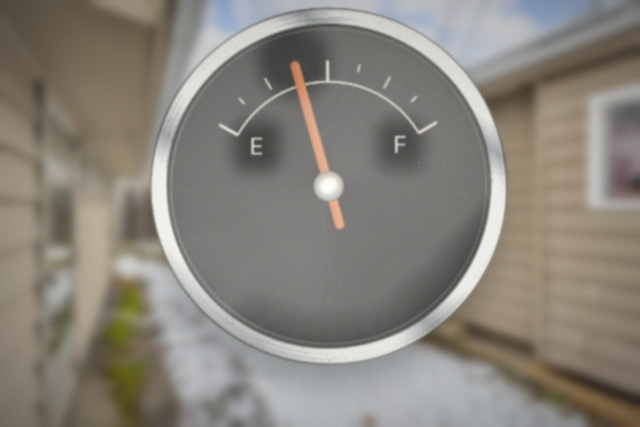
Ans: {"value": 0.375}
